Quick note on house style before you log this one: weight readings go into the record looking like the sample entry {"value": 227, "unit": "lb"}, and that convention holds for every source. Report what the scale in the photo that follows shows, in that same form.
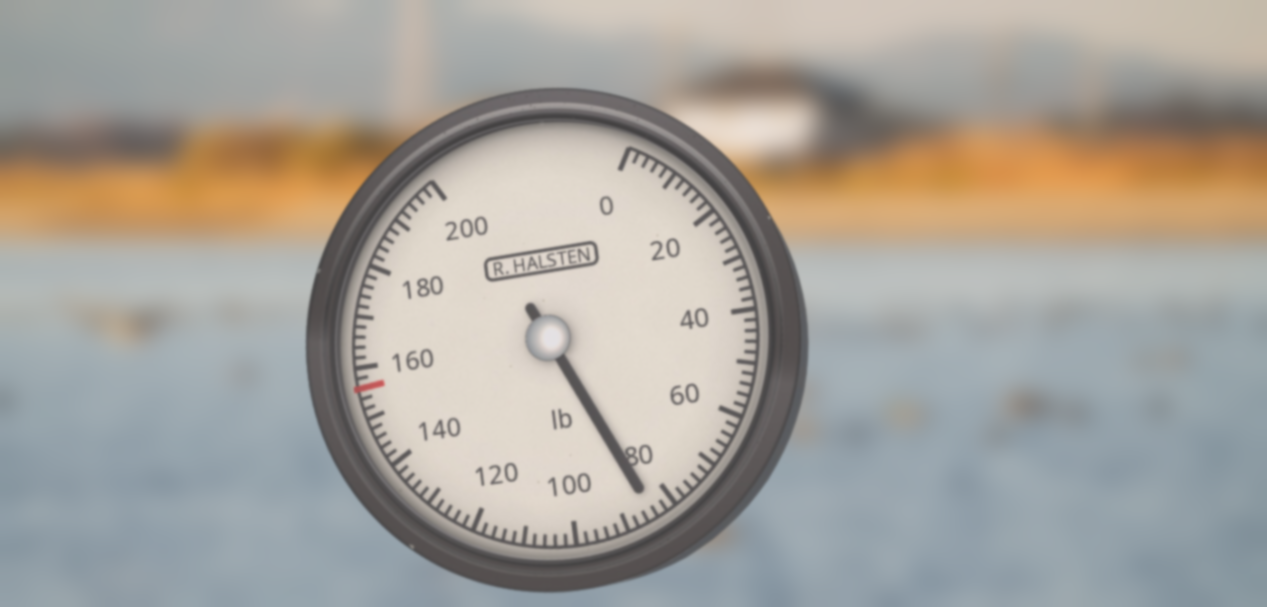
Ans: {"value": 84, "unit": "lb"}
